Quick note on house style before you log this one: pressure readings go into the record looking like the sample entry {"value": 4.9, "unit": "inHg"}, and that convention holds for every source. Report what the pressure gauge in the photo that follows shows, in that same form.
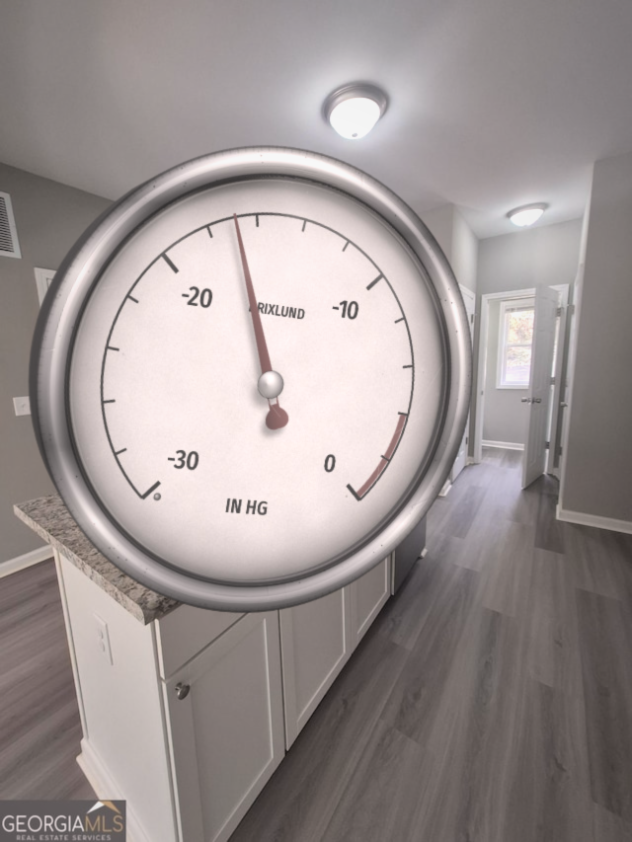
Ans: {"value": -17, "unit": "inHg"}
